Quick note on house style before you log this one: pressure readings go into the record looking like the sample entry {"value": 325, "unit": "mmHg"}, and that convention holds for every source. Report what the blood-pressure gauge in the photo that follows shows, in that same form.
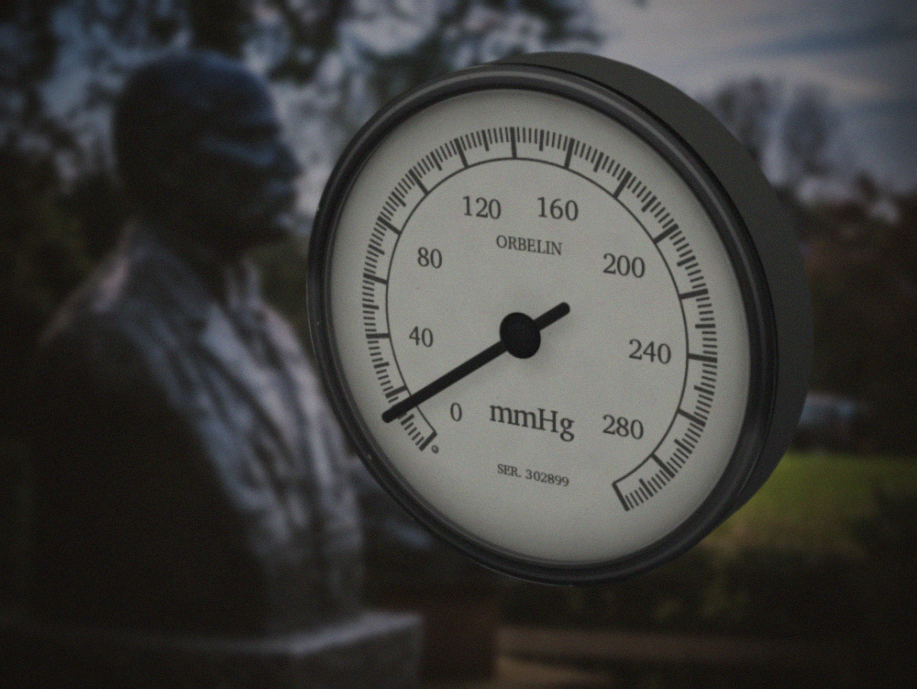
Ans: {"value": 14, "unit": "mmHg"}
